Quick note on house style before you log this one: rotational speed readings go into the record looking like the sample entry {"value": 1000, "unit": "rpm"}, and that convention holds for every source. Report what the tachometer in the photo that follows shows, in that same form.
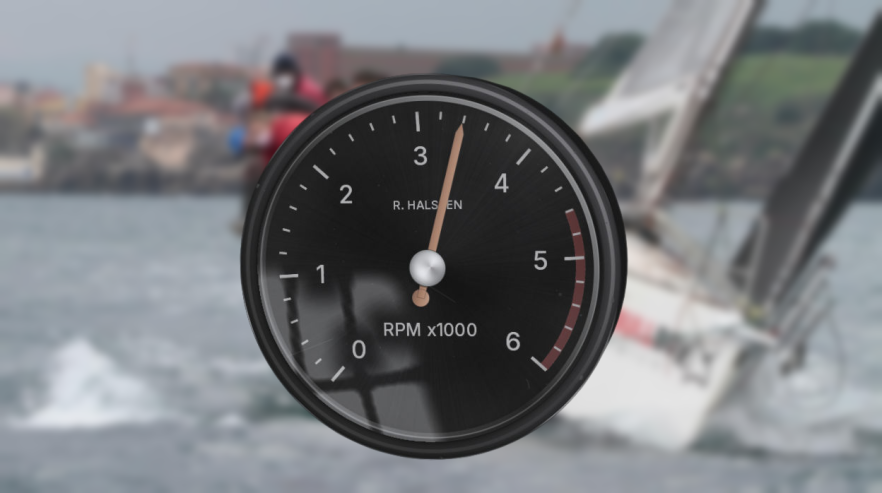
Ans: {"value": 3400, "unit": "rpm"}
